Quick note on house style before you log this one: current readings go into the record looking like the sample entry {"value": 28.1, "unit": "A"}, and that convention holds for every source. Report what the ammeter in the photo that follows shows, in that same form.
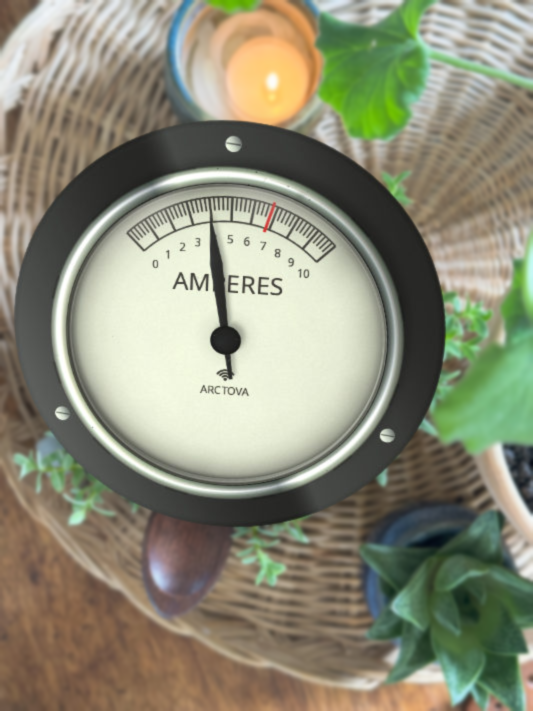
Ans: {"value": 4, "unit": "A"}
